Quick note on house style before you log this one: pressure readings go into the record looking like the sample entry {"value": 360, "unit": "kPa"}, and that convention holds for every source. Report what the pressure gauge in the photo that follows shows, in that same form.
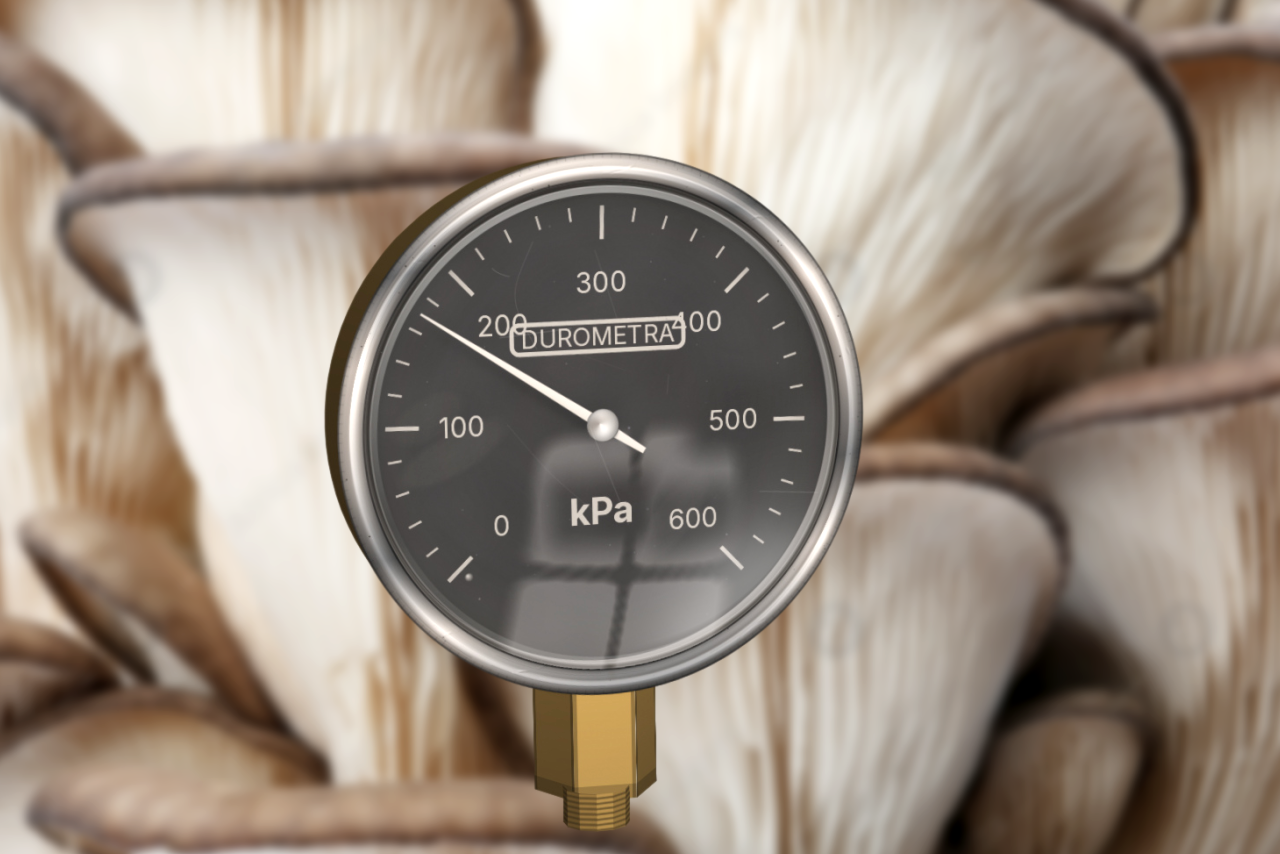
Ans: {"value": 170, "unit": "kPa"}
